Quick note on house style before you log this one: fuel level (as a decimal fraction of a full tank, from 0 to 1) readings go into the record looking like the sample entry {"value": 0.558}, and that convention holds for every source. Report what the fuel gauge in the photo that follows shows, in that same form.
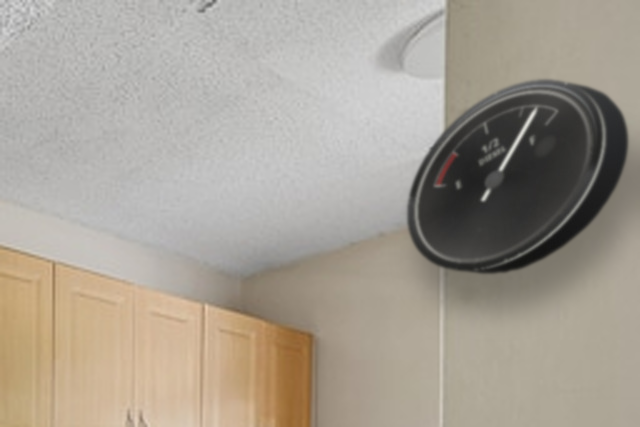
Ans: {"value": 0.875}
